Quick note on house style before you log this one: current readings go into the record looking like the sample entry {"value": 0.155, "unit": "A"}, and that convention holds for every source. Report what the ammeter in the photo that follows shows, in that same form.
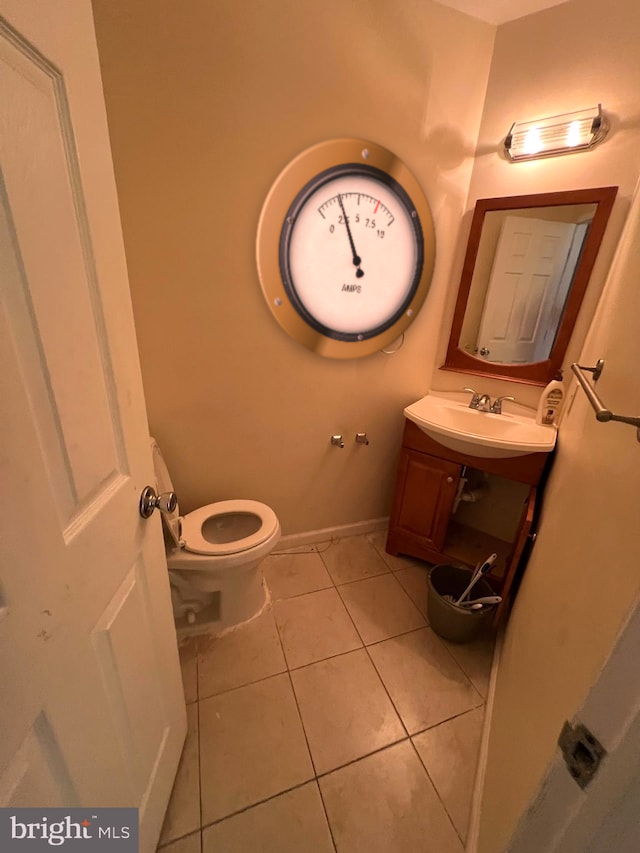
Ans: {"value": 2.5, "unit": "A"}
